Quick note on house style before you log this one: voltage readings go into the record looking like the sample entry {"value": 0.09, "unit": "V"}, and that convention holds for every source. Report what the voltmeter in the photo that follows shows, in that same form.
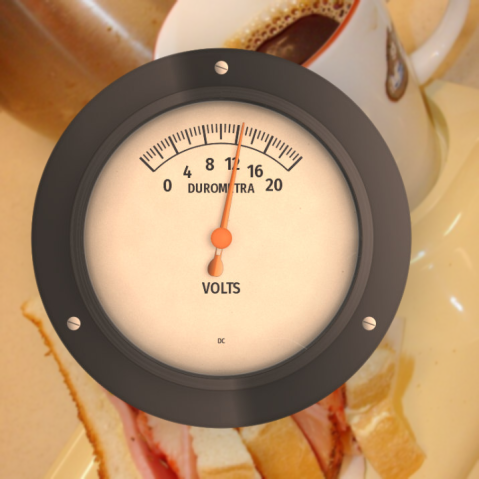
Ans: {"value": 12.5, "unit": "V"}
